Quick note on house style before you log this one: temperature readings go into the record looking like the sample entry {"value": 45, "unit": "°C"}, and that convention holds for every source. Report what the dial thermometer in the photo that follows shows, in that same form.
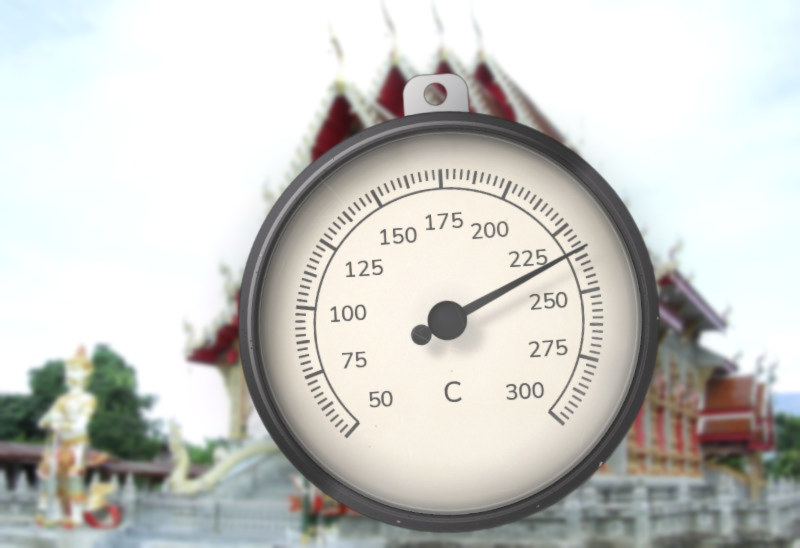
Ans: {"value": 235, "unit": "°C"}
